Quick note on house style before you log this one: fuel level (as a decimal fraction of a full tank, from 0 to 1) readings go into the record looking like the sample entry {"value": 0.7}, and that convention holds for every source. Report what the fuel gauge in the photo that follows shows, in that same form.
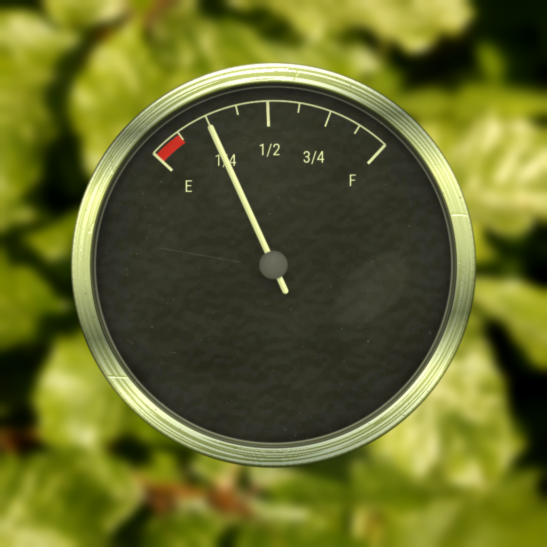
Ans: {"value": 0.25}
